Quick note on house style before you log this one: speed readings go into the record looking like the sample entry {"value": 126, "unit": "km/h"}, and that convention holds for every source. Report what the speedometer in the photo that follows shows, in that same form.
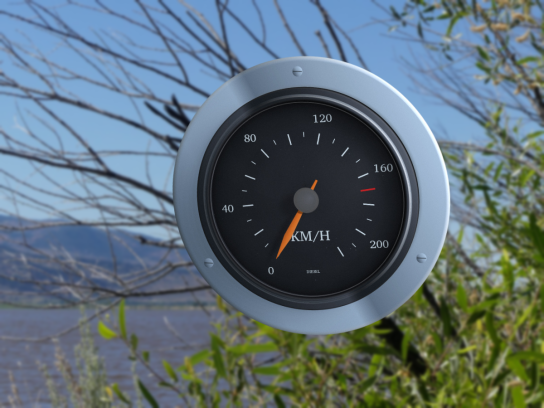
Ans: {"value": 0, "unit": "km/h"}
